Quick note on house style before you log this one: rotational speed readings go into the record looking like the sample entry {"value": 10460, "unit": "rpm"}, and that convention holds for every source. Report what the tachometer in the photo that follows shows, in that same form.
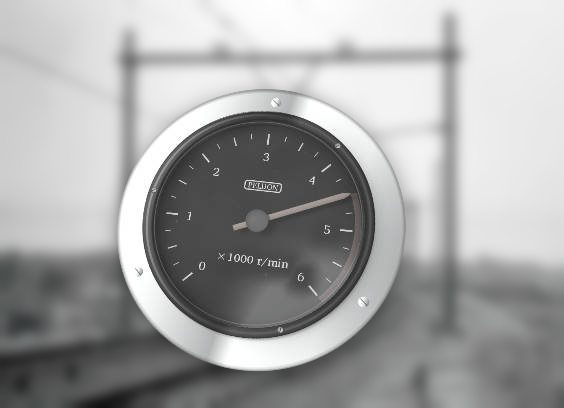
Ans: {"value": 4500, "unit": "rpm"}
